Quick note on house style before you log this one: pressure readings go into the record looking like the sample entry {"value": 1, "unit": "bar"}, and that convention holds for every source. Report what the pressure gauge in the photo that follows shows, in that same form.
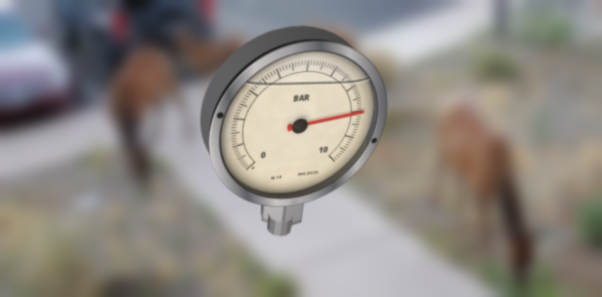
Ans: {"value": 8, "unit": "bar"}
